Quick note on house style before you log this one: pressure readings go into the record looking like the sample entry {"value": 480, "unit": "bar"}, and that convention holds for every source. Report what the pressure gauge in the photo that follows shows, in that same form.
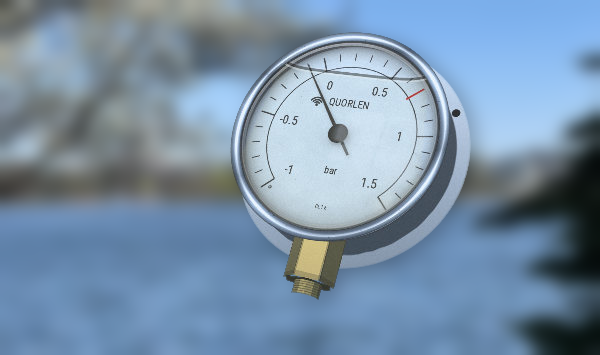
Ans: {"value": -0.1, "unit": "bar"}
